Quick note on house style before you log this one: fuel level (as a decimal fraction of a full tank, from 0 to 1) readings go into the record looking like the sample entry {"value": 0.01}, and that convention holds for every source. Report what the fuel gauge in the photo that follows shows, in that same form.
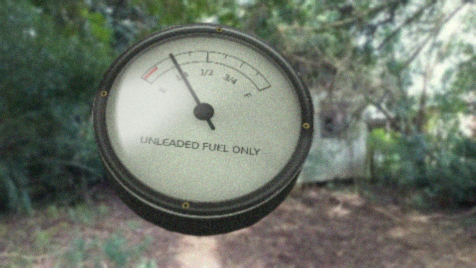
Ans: {"value": 0.25}
